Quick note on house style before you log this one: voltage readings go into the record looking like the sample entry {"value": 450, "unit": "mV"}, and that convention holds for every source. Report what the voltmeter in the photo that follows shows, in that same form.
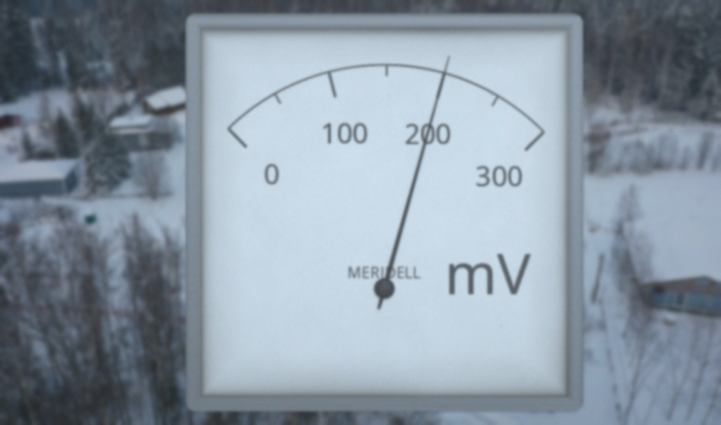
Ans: {"value": 200, "unit": "mV"}
